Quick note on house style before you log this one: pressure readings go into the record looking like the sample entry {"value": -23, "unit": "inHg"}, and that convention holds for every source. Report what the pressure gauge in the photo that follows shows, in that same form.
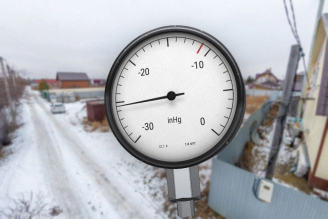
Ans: {"value": -25.5, "unit": "inHg"}
